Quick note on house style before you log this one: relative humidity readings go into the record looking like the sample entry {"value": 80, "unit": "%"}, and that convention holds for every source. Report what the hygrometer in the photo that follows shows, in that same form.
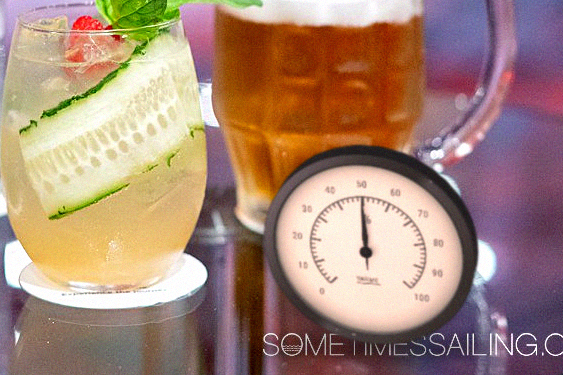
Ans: {"value": 50, "unit": "%"}
